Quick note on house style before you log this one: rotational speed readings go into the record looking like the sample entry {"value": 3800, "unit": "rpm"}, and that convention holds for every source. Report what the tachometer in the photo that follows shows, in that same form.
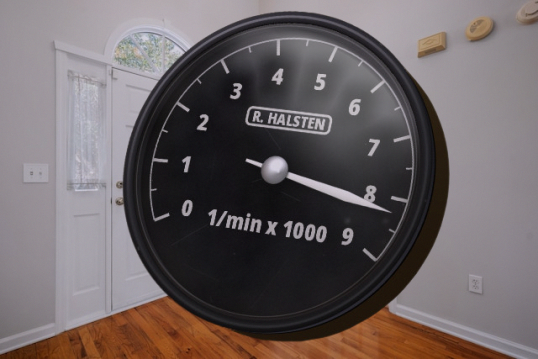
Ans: {"value": 8250, "unit": "rpm"}
